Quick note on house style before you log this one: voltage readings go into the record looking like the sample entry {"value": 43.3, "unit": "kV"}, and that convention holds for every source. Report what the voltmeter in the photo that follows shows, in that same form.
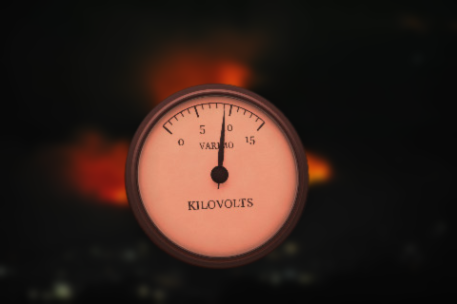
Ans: {"value": 9, "unit": "kV"}
